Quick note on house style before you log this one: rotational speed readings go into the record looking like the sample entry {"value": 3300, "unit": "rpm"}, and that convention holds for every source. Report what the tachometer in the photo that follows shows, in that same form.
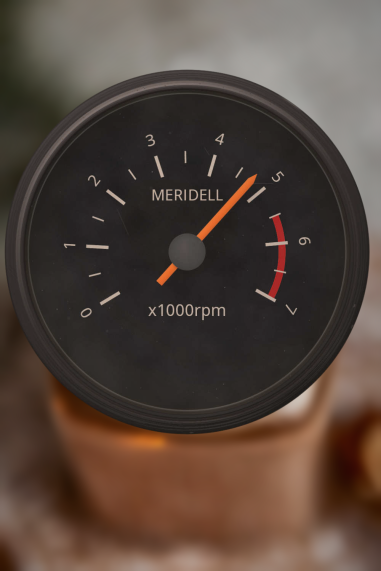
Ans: {"value": 4750, "unit": "rpm"}
